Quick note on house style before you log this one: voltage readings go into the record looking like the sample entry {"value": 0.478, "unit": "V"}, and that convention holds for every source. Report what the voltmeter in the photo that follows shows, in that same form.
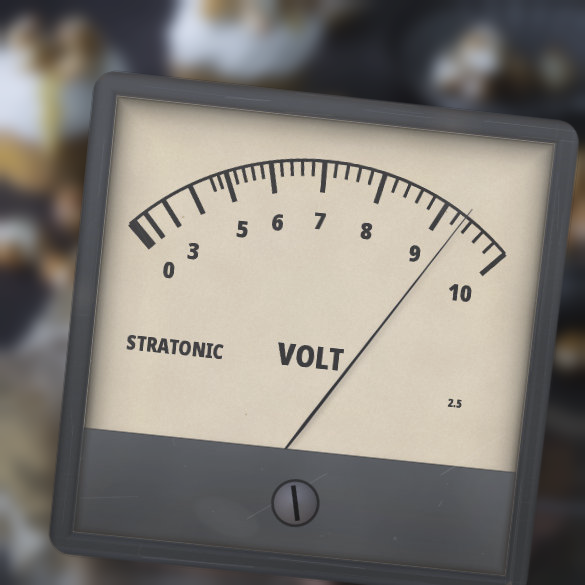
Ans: {"value": 9.3, "unit": "V"}
